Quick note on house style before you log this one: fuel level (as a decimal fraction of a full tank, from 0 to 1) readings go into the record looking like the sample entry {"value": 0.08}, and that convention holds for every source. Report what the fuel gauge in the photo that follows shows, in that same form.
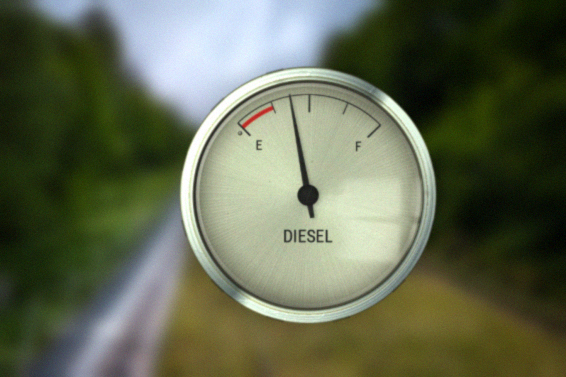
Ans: {"value": 0.375}
